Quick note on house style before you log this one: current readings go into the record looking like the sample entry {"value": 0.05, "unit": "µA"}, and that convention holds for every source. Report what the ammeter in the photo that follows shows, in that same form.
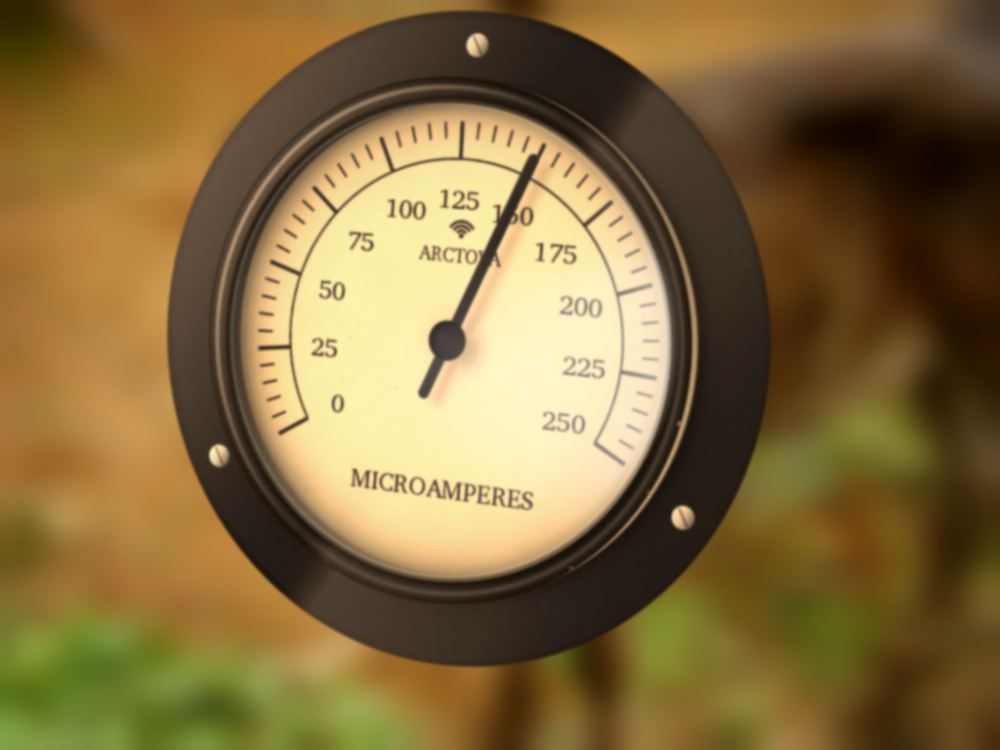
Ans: {"value": 150, "unit": "µA"}
